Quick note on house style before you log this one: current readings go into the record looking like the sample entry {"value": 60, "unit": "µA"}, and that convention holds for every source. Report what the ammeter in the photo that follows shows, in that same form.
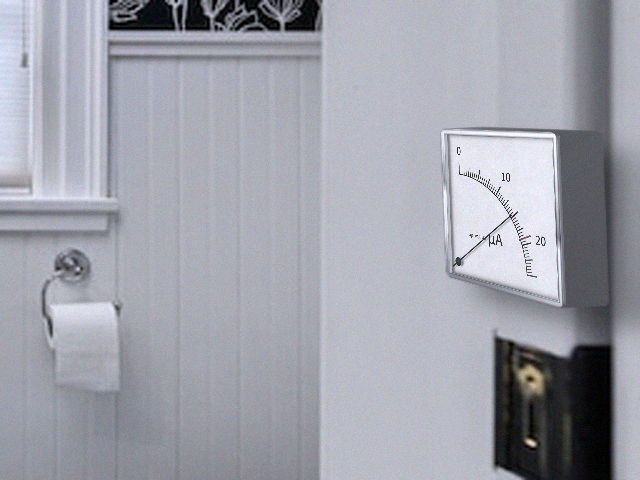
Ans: {"value": 15, "unit": "µA"}
